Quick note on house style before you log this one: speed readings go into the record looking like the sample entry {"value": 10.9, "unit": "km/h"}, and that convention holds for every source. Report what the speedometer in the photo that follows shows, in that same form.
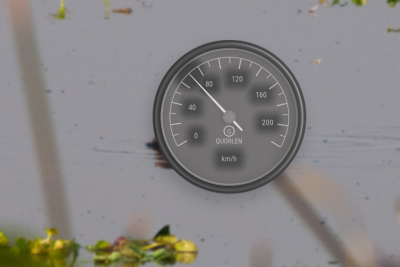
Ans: {"value": 70, "unit": "km/h"}
